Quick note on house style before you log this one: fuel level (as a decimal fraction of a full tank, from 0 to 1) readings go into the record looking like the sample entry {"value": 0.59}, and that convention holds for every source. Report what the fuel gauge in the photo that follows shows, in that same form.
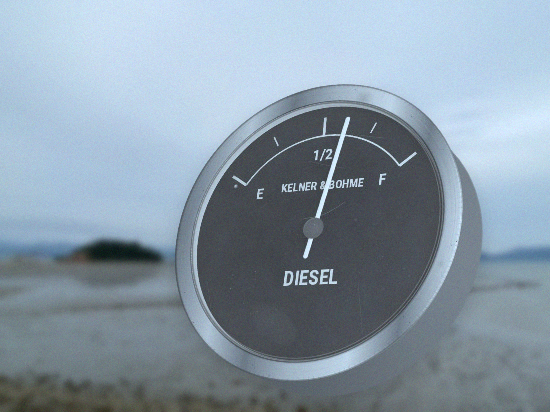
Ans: {"value": 0.625}
